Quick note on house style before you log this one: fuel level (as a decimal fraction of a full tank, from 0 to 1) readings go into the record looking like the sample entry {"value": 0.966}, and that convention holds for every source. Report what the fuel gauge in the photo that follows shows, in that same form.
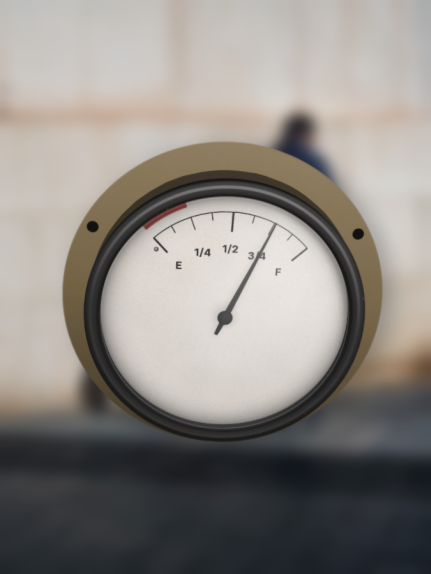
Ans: {"value": 0.75}
